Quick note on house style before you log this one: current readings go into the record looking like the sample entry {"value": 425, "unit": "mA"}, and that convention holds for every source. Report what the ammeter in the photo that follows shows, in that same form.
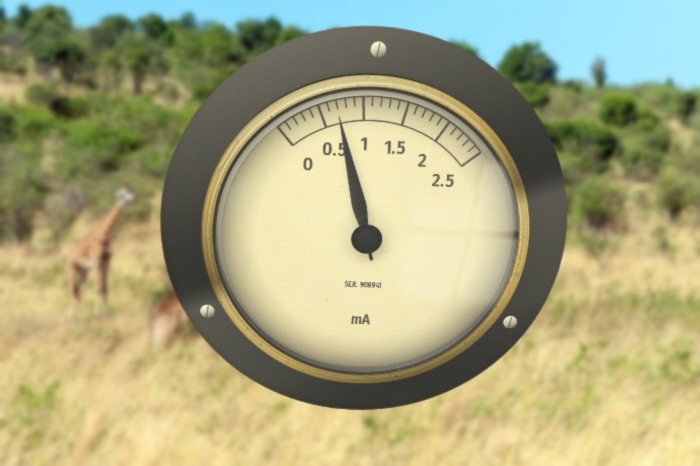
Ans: {"value": 0.7, "unit": "mA"}
